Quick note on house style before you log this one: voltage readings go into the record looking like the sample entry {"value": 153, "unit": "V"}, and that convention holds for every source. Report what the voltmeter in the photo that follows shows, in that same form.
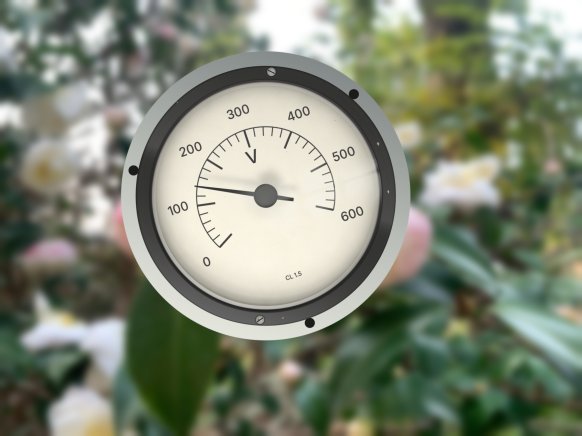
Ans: {"value": 140, "unit": "V"}
